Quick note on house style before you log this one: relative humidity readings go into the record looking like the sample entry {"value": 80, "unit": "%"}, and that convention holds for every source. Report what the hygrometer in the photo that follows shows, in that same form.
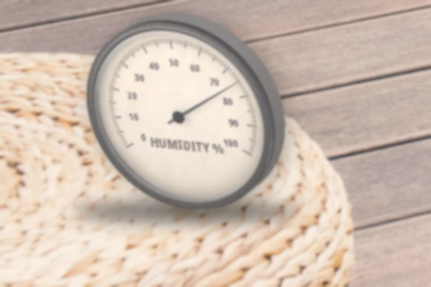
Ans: {"value": 75, "unit": "%"}
